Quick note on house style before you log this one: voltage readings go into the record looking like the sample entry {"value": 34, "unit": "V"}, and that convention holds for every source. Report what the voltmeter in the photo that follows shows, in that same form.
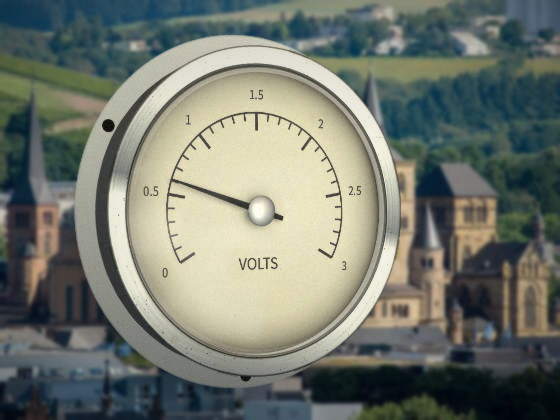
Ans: {"value": 0.6, "unit": "V"}
